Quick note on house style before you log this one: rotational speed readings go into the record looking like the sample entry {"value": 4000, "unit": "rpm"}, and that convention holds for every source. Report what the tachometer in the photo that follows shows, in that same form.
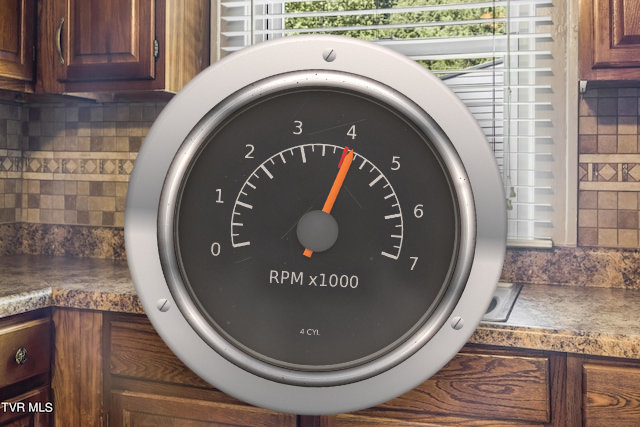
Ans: {"value": 4125, "unit": "rpm"}
